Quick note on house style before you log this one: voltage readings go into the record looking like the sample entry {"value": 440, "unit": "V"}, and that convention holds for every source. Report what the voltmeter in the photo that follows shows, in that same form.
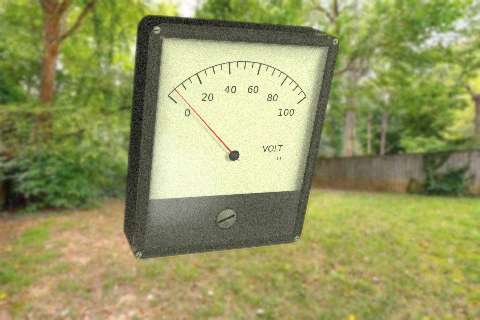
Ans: {"value": 5, "unit": "V"}
